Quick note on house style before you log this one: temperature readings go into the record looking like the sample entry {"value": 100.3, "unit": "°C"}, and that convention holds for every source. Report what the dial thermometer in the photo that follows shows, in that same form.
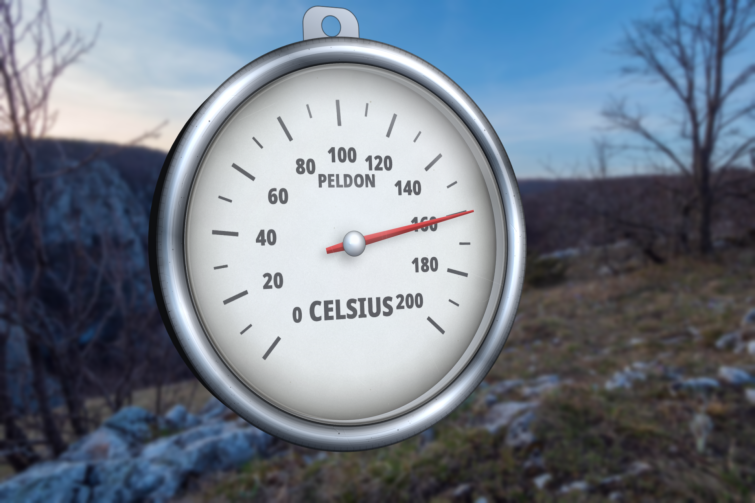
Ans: {"value": 160, "unit": "°C"}
